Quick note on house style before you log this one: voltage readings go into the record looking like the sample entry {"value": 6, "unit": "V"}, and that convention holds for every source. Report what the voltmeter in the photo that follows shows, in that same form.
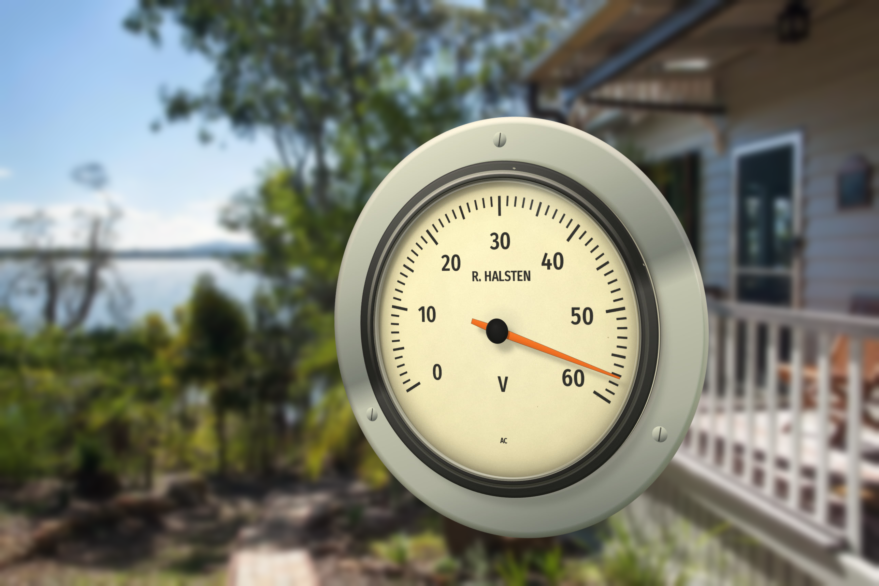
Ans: {"value": 57, "unit": "V"}
